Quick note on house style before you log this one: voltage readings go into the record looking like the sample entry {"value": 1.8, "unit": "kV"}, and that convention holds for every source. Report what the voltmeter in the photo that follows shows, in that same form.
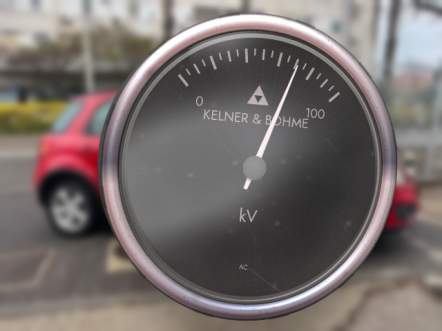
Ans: {"value": 70, "unit": "kV"}
